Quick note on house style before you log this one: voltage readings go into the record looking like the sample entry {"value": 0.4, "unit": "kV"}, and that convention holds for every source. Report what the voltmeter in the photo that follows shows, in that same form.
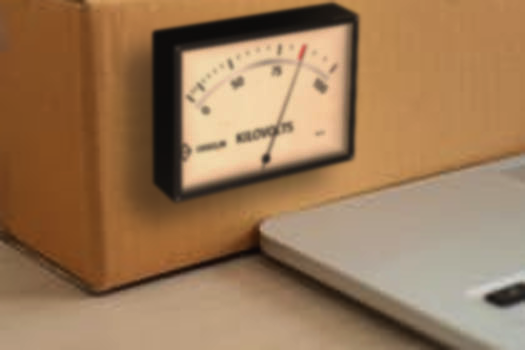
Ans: {"value": 85, "unit": "kV"}
